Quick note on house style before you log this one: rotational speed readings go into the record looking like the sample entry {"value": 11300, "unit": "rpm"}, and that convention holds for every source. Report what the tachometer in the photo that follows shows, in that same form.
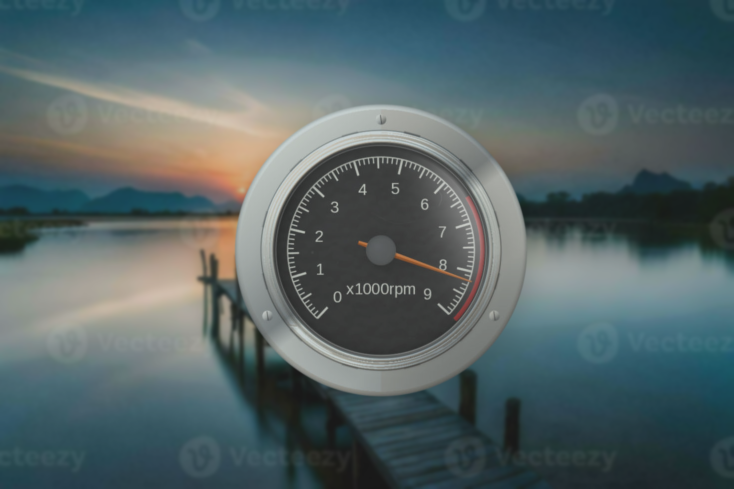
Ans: {"value": 8200, "unit": "rpm"}
